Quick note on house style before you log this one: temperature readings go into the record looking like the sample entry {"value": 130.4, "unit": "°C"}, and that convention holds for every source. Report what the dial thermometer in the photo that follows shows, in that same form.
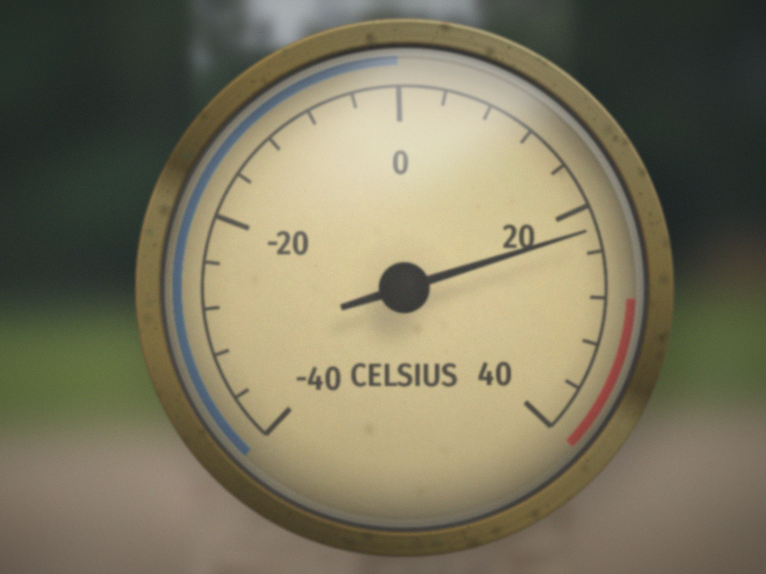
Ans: {"value": 22, "unit": "°C"}
